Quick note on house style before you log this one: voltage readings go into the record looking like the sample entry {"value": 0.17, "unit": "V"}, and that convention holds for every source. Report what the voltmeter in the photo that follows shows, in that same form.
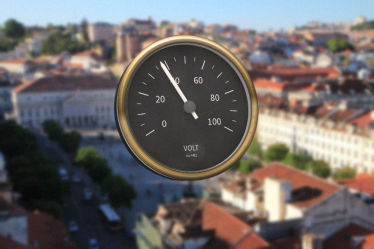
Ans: {"value": 37.5, "unit": "V"}
